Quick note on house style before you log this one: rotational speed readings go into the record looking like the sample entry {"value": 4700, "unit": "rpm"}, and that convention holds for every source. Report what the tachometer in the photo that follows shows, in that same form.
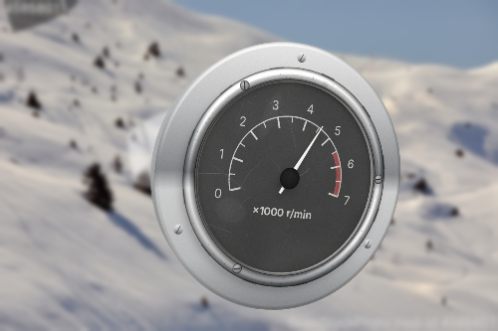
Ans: {"value": 4500, "unit": "rpm"}
